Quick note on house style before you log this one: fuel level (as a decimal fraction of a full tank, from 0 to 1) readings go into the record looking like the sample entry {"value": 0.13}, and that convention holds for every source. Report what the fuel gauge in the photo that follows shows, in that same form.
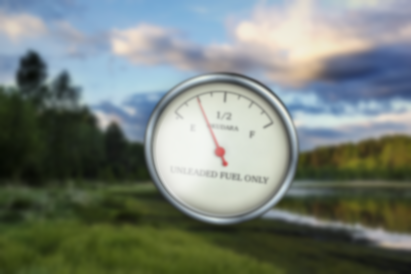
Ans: {"value": 0.25}
